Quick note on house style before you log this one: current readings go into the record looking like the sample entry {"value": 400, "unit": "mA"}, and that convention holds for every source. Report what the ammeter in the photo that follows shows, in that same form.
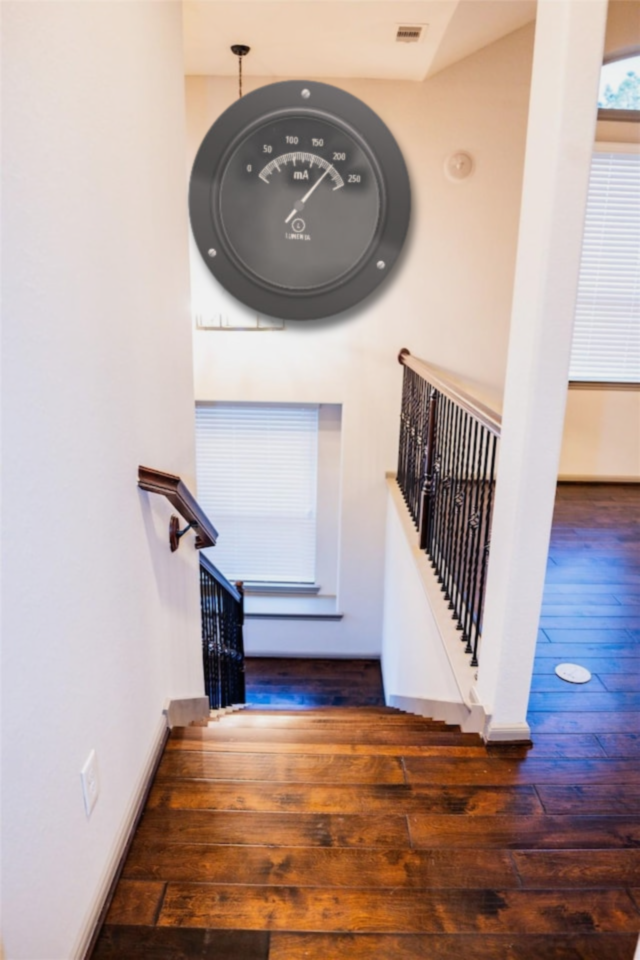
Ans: {"value": 200, "unit": "mA"}
